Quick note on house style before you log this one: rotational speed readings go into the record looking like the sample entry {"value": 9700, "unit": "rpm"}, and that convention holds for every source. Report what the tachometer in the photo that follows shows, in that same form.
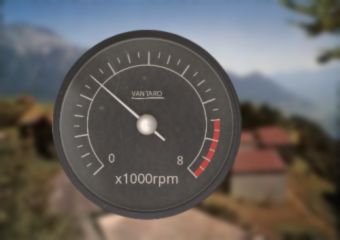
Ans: {"value": 2500, "unit": "rpm"}
